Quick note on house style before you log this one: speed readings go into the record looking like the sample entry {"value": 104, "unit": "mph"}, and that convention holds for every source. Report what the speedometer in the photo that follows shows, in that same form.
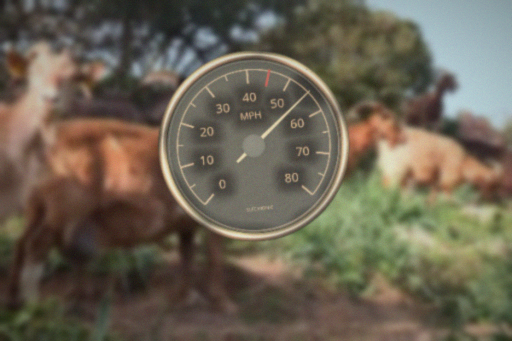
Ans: {"value": 55, "unit": "mph"}
